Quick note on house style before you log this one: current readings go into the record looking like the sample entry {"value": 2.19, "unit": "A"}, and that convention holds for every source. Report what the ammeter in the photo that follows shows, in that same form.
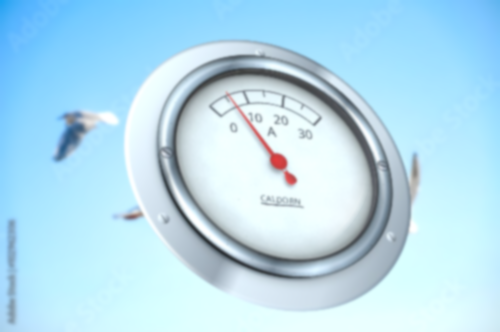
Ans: {"value": 5, "unit": "A"}
